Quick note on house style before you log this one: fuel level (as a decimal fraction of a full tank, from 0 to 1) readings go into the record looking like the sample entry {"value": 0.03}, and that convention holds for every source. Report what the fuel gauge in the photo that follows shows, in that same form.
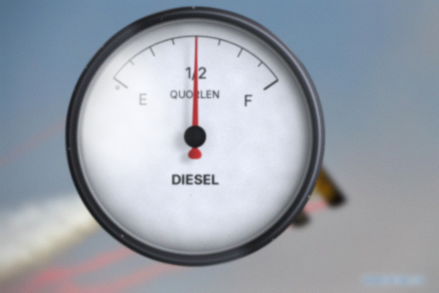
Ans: {"value": 0.5}
